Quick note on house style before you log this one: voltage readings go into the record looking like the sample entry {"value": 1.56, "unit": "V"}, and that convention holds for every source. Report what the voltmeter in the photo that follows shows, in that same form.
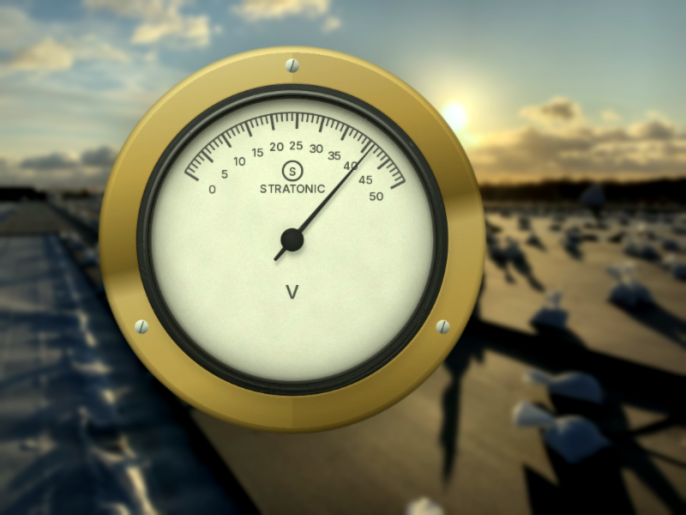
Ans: {"value": 41, "unit": "V"}
